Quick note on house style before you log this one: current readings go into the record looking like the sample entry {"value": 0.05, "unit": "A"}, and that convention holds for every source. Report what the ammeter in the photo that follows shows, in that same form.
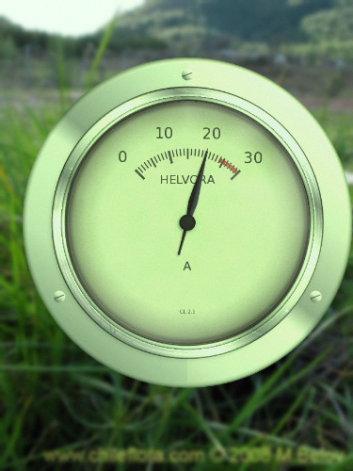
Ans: {"value": 20, "unit": "A"}
